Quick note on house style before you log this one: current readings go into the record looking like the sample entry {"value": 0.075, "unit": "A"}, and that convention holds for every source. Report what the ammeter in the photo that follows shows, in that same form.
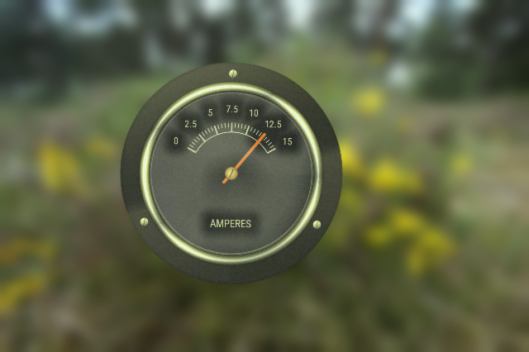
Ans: {"value": 12.5, "unit": "A"}
